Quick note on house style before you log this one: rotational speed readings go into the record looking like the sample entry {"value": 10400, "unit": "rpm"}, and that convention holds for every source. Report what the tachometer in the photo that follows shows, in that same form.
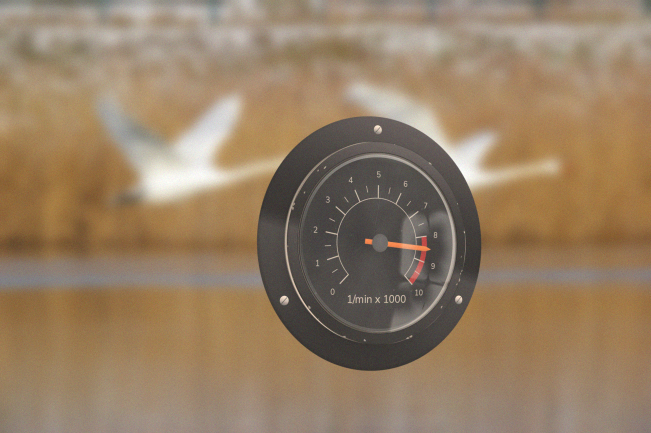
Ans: {"value": 8500, "unit": "rpm"}
